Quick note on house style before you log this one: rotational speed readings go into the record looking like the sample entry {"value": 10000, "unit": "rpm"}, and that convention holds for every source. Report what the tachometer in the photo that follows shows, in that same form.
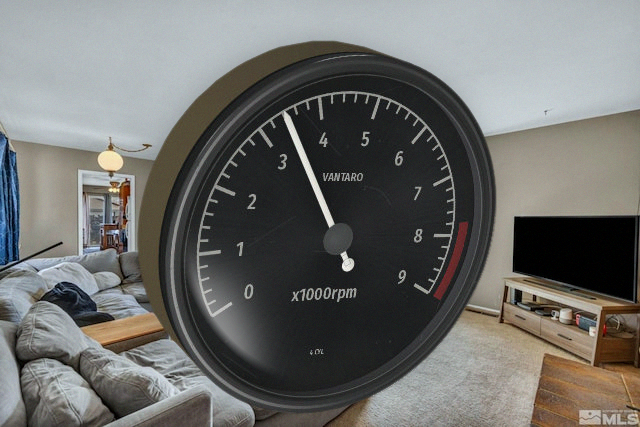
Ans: {"value": 3400, "unit": "rpm"}
